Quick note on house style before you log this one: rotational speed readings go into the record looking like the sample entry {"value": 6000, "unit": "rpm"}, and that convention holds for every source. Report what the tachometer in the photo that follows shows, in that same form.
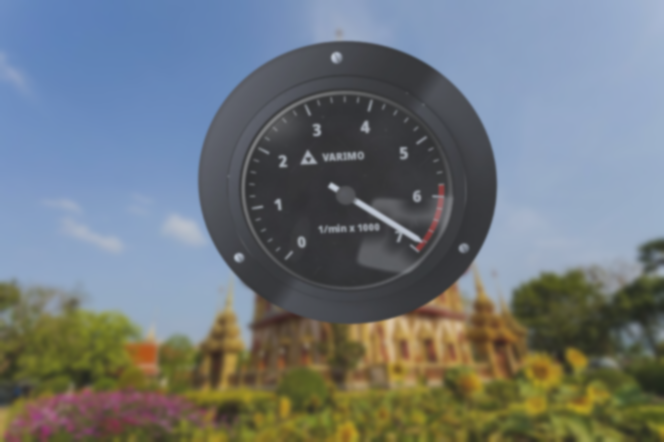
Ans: {"value": 6800, "unit": "rpm"}
